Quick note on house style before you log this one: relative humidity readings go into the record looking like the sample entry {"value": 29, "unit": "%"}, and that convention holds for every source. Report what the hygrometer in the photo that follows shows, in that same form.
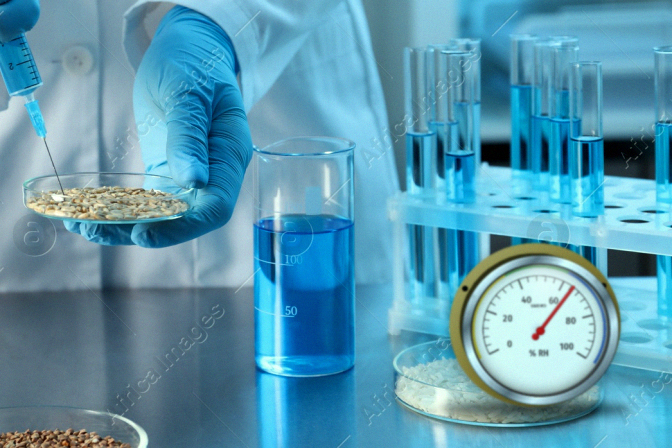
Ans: {"value": 64, "unit": "%"}
